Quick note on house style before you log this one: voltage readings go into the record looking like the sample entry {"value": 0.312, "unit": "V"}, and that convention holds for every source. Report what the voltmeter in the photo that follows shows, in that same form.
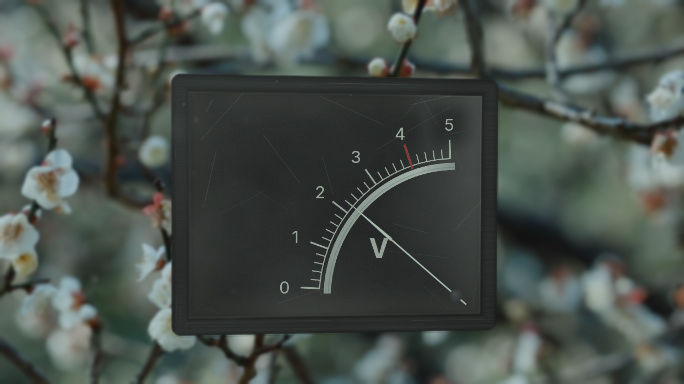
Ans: {"value": 2.2, "unit": "V"}
